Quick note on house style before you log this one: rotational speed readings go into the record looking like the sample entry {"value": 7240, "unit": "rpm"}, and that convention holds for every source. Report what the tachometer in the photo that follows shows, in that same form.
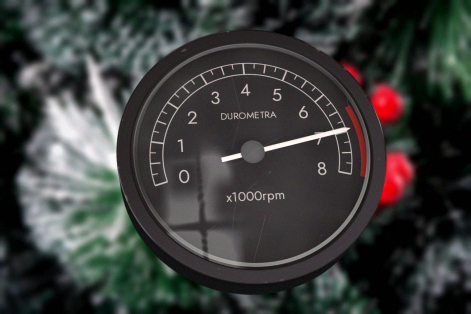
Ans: {"value": 7000, "unit": "rpm"}
